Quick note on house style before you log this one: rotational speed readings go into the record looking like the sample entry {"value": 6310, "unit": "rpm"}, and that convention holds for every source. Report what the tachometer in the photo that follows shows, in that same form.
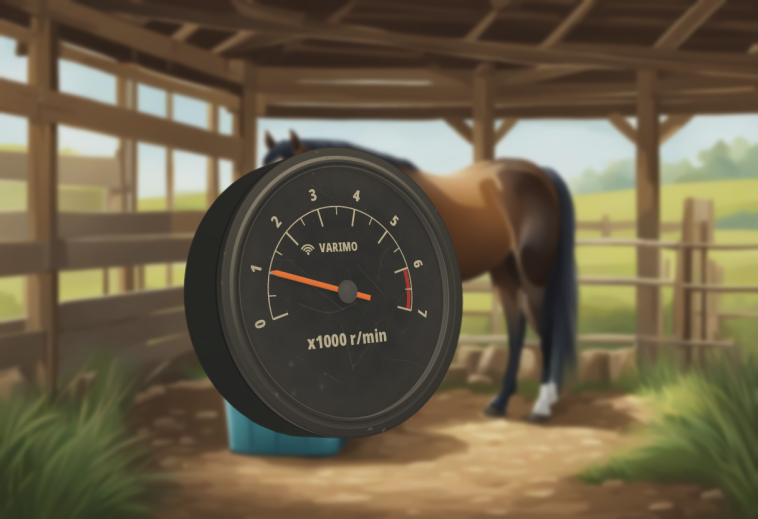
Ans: {"value": 1000, "unit": "rpm"}
